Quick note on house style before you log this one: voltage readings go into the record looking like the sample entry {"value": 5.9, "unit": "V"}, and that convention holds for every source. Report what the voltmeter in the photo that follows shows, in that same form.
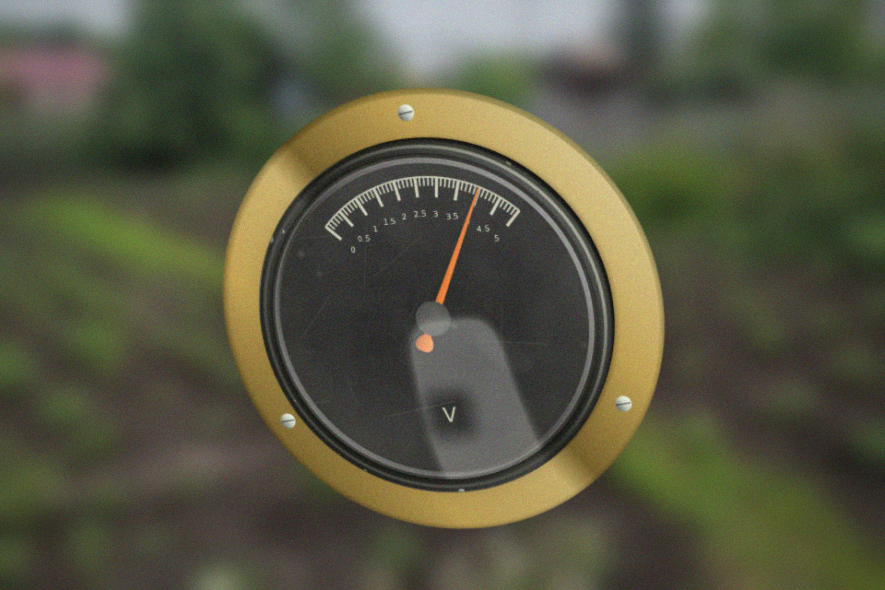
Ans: {"value": 4, "unit": "V"}
